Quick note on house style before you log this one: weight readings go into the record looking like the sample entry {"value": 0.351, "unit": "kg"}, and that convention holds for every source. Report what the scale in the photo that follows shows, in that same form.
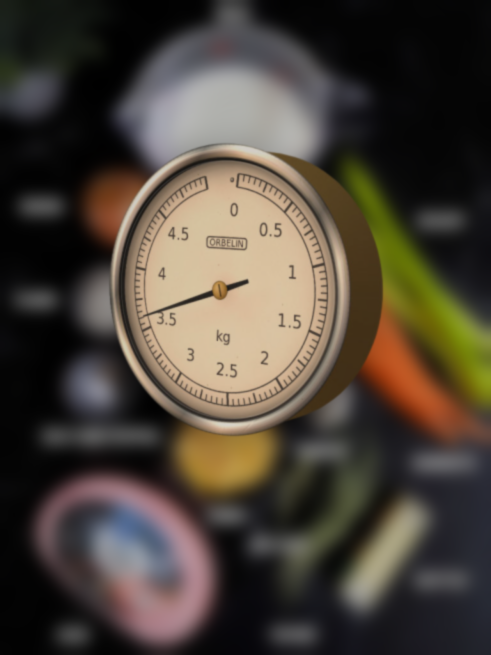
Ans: {"value": 3.6, "unit": "kg"}
